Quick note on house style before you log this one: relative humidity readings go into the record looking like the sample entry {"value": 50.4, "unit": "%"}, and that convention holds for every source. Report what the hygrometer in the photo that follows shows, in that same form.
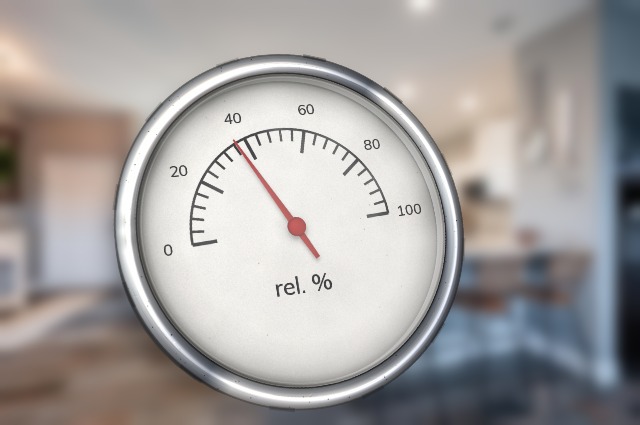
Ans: {"value": 36, "unit": "%"}
